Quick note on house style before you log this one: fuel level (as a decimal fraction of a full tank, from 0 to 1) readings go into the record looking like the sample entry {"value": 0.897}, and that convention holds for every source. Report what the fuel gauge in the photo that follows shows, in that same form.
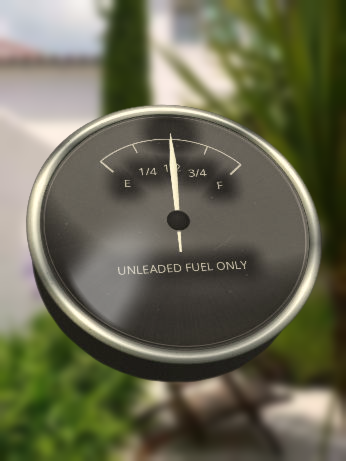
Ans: {"value": 0.5}
